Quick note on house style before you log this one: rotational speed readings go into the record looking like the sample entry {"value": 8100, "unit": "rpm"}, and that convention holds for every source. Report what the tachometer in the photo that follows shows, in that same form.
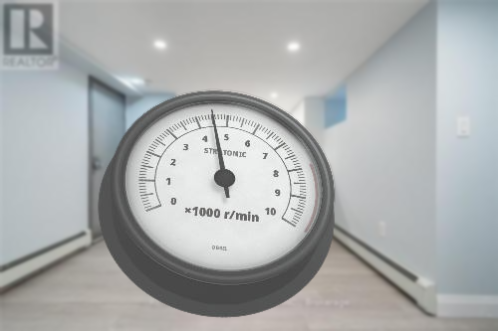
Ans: {"value": 4500, "unit": "rpm"}
